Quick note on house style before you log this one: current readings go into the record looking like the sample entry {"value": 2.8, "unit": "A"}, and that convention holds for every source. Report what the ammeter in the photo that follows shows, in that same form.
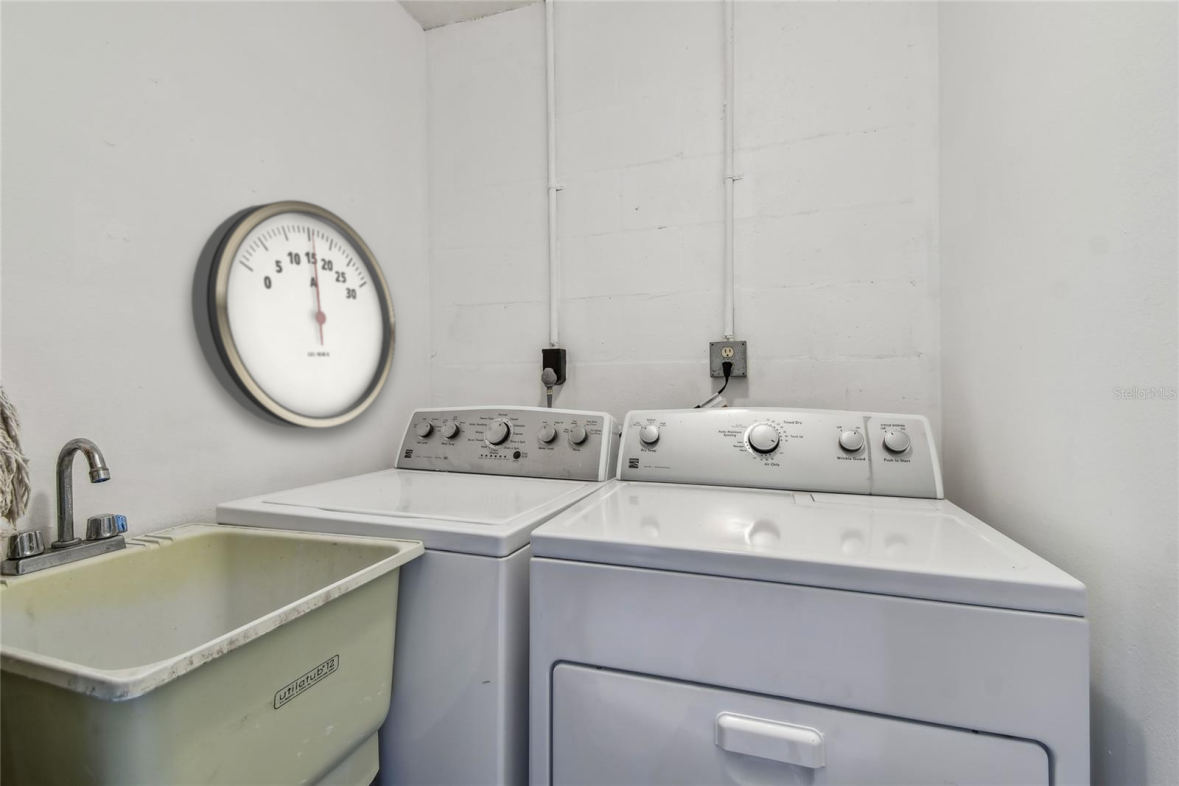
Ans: {"value": 15, "unit": "A"}
